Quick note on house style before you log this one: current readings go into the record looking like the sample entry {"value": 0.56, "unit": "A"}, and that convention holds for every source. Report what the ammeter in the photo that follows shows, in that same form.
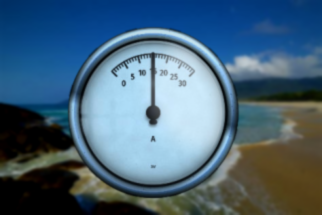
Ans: {"value": 15, "unit": "A"}
